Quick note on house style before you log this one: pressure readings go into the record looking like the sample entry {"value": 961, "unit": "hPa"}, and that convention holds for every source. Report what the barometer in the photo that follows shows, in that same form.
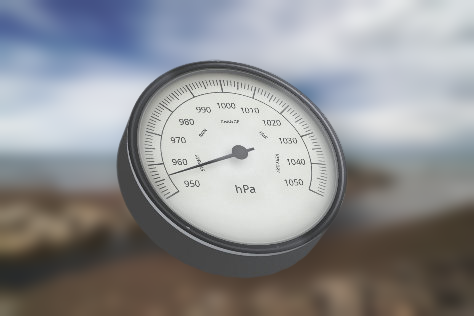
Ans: {"value": 955, "unit": "hPa"}
